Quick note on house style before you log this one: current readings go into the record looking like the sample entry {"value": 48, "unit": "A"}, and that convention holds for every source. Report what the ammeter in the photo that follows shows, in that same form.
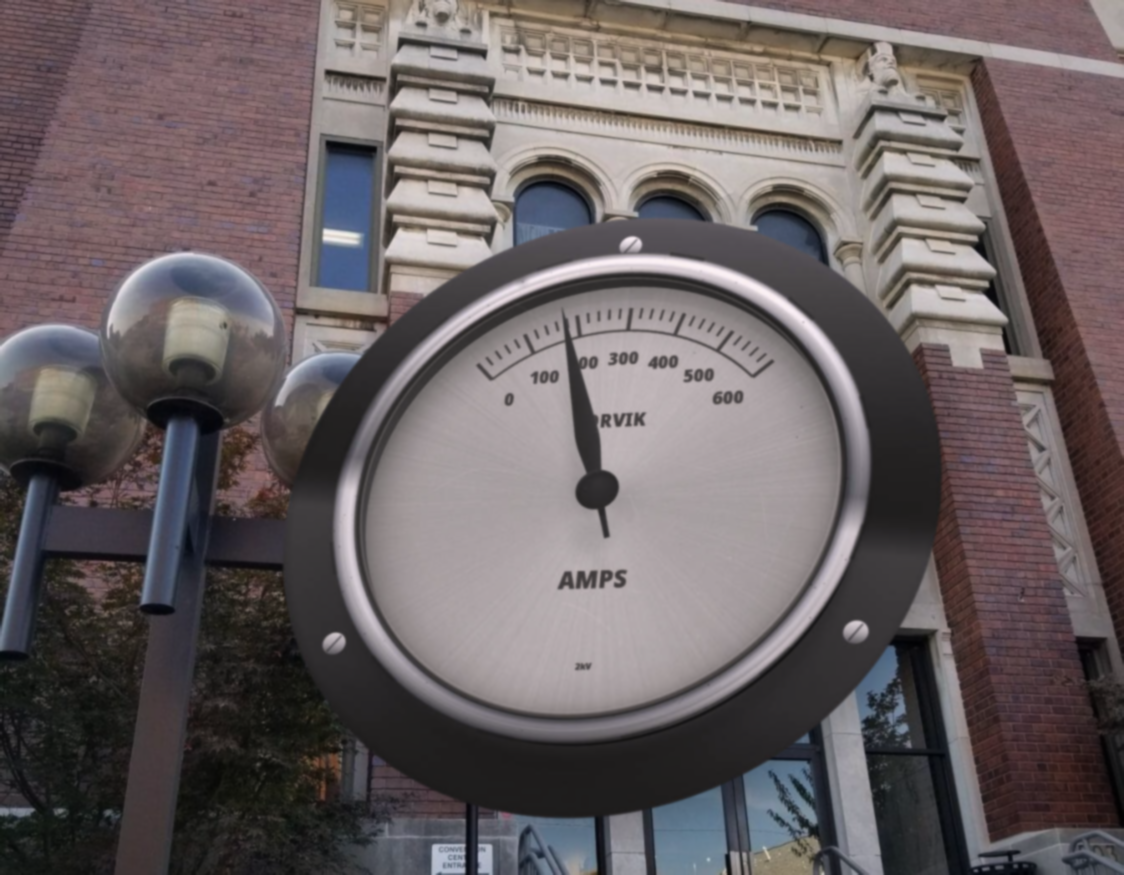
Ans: {"value": 180, "unit": "A"}
